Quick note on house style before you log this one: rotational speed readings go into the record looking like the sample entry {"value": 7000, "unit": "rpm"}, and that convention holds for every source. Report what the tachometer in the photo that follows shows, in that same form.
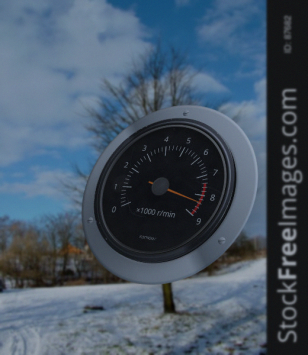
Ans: {"value": 8400, "unit": "rpm"}
